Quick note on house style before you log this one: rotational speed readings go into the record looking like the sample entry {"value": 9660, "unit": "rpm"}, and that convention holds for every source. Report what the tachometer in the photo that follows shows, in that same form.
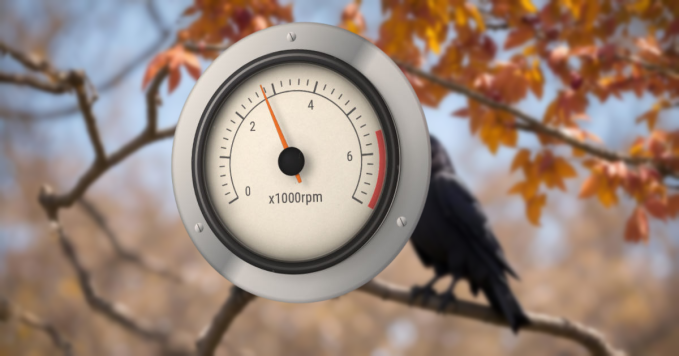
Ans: {"value": 2800, "unit": "rpm"}
